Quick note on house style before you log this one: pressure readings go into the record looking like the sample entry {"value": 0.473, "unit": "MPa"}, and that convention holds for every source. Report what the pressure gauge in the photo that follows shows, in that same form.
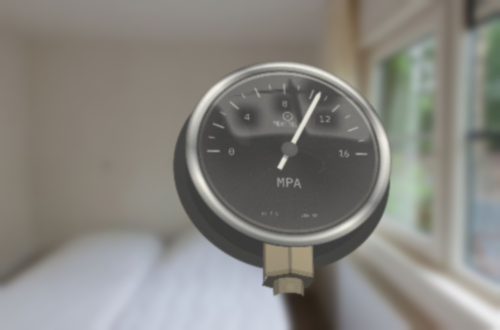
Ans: {"value": 10.5, "unit": "MPa"}
